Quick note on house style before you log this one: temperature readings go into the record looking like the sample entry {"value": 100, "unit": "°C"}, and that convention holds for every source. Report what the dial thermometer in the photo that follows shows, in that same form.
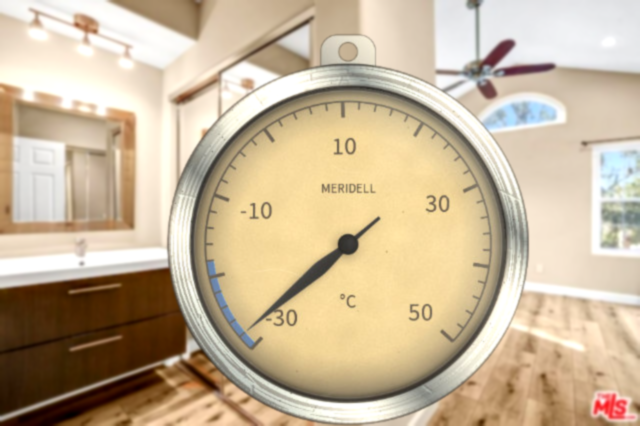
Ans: {"value": -28, "unit": "°C"}
